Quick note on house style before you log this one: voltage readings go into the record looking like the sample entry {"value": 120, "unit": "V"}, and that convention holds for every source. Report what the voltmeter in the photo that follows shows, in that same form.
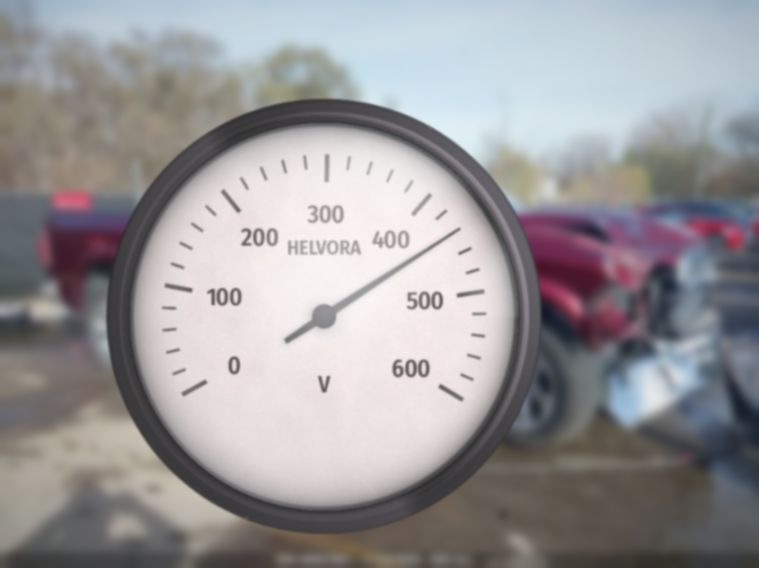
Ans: {"value": 440, "unit": "V"}
